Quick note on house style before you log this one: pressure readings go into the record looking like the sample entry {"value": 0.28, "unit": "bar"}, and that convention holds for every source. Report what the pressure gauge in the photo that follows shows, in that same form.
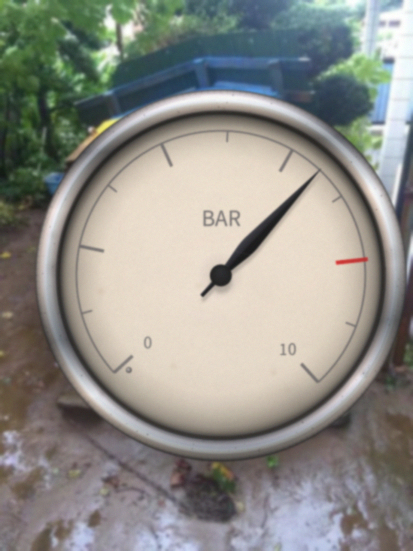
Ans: {"value": 6.5, "unit": "bar"}
